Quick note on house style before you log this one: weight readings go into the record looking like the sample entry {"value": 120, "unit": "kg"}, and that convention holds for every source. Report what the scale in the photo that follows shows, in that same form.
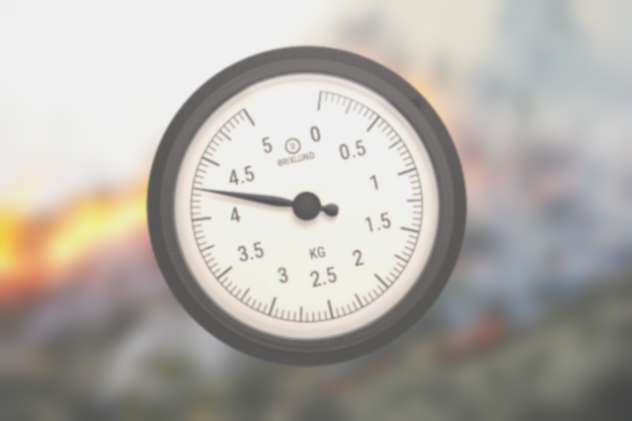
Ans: {"value": 4.25, "unit": "kg"}
